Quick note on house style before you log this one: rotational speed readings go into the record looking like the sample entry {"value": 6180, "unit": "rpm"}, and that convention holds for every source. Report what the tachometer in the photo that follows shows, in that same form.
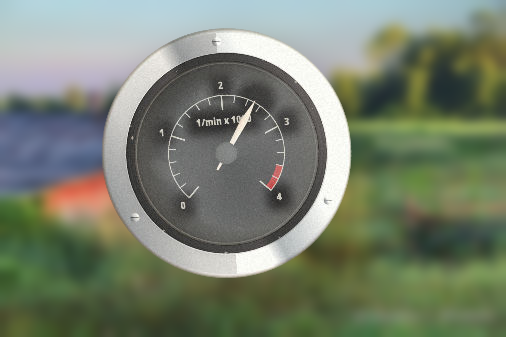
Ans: {"value": 2500, "unit": "rpm"}
